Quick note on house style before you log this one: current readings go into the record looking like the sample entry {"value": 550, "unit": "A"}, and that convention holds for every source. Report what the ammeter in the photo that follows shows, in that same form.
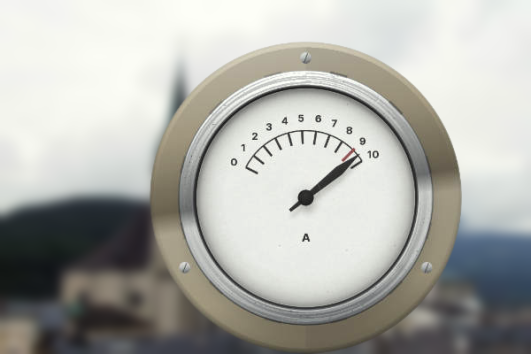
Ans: {"value": 9.5, "unit": "A"}
